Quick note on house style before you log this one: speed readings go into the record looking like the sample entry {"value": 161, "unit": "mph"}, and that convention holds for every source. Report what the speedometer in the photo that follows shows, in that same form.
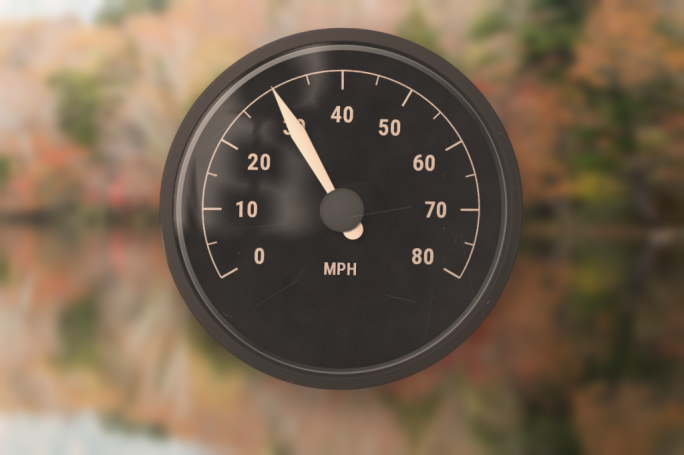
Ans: {"value": 30, "unit": "mph"}
